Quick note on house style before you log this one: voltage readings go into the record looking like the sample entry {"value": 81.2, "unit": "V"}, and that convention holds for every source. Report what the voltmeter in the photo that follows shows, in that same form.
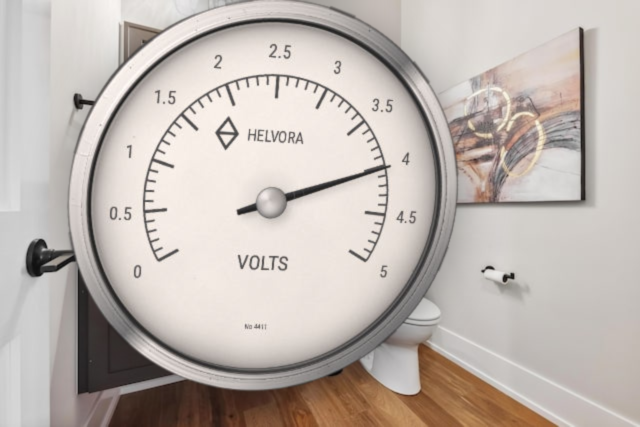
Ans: {"value": 4, "unit": "V"}
